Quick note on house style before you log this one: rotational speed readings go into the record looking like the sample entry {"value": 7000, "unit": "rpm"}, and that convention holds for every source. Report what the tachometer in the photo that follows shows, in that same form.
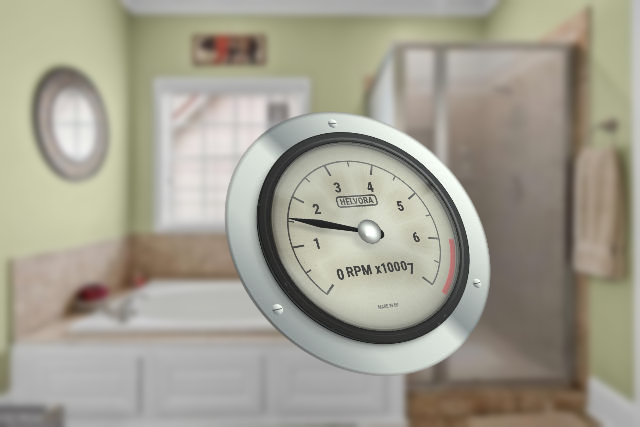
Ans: {"value": 1500, "unit": "rpm"}
